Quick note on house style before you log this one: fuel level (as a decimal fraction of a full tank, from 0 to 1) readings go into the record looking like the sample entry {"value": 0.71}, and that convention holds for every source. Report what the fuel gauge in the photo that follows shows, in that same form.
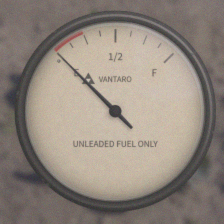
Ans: {"value": 0}
